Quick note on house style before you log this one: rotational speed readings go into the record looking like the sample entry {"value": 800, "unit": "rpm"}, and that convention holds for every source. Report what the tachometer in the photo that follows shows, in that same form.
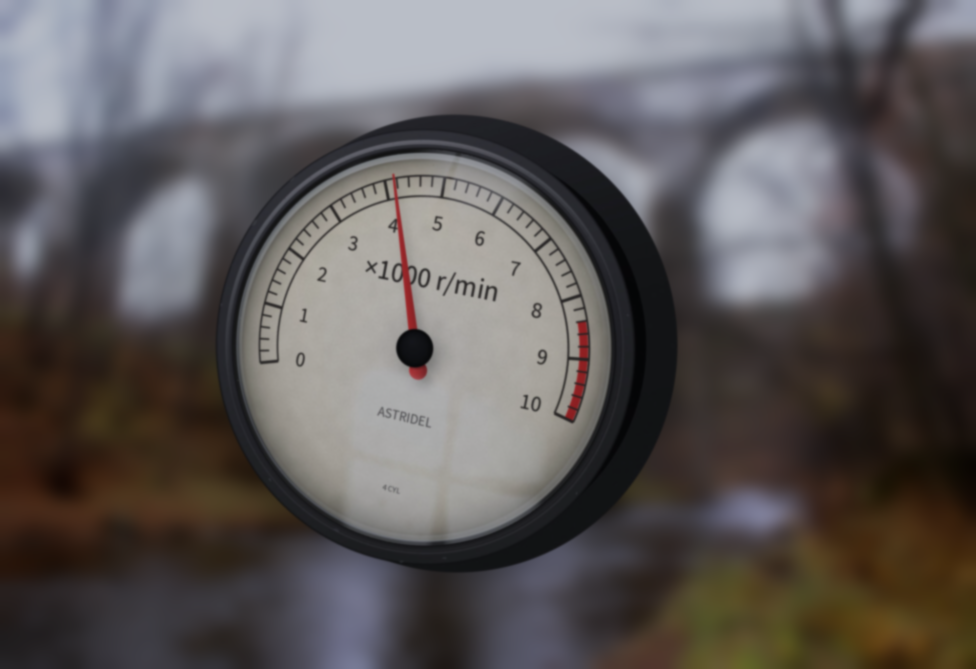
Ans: {"value": 4200, "unit": "rpm"}
